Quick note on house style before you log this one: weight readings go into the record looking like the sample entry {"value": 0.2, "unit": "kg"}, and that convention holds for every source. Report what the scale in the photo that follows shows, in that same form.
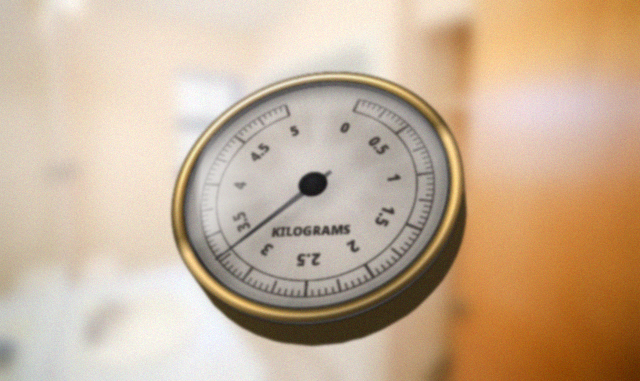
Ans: {"value": 3.25, "unit": "kg"}
